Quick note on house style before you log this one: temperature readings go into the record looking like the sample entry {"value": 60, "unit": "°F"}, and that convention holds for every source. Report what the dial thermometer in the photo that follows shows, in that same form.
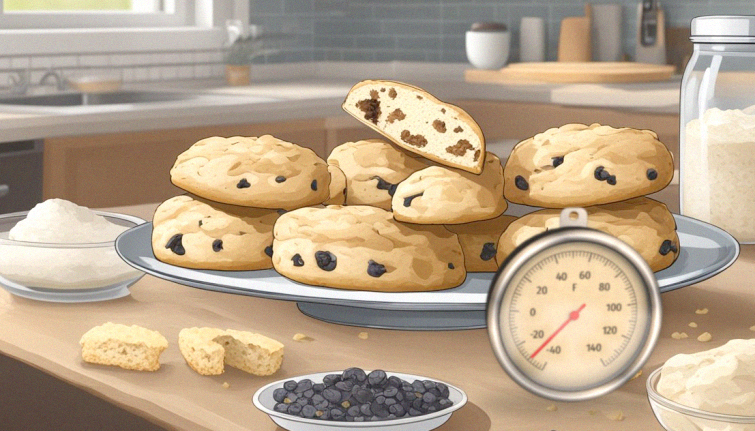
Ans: {"value": -30, "unit": "°F"}
